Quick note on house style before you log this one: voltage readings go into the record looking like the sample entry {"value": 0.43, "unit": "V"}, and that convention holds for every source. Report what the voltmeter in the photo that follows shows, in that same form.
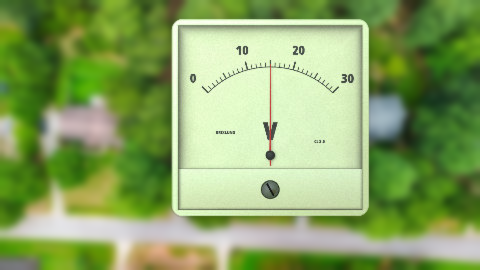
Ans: {"value": 15, "unit": "V"}
